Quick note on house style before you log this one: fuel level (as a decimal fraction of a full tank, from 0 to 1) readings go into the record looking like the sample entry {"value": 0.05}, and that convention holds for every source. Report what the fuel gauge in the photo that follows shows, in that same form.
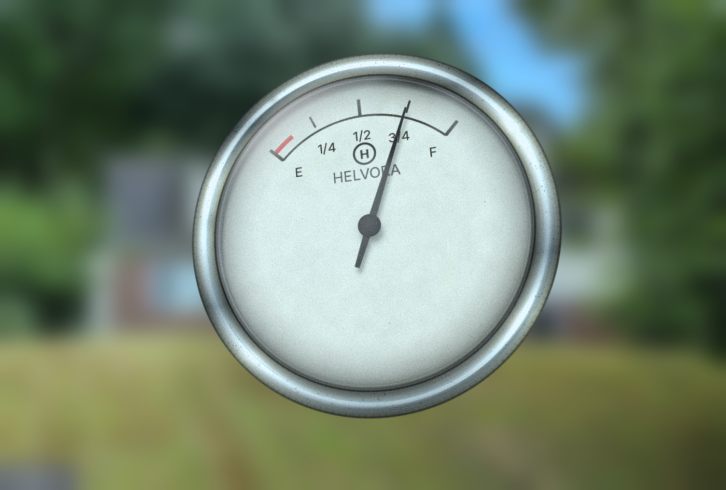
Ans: {"value": 0.75}
